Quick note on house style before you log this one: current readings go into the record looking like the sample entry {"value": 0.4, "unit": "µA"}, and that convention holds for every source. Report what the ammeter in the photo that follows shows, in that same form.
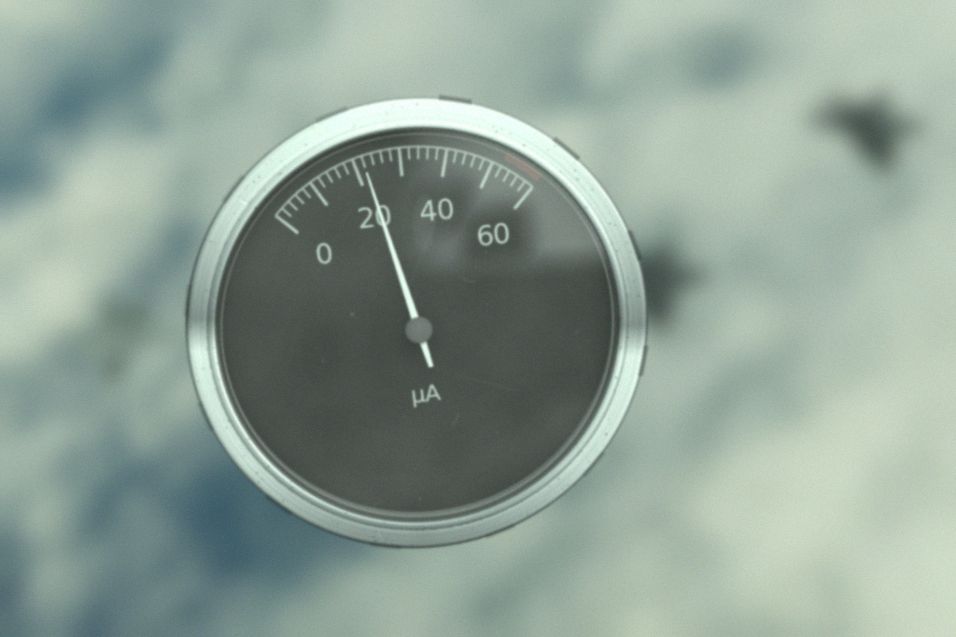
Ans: {"value": 22, "unit": "µA"}
